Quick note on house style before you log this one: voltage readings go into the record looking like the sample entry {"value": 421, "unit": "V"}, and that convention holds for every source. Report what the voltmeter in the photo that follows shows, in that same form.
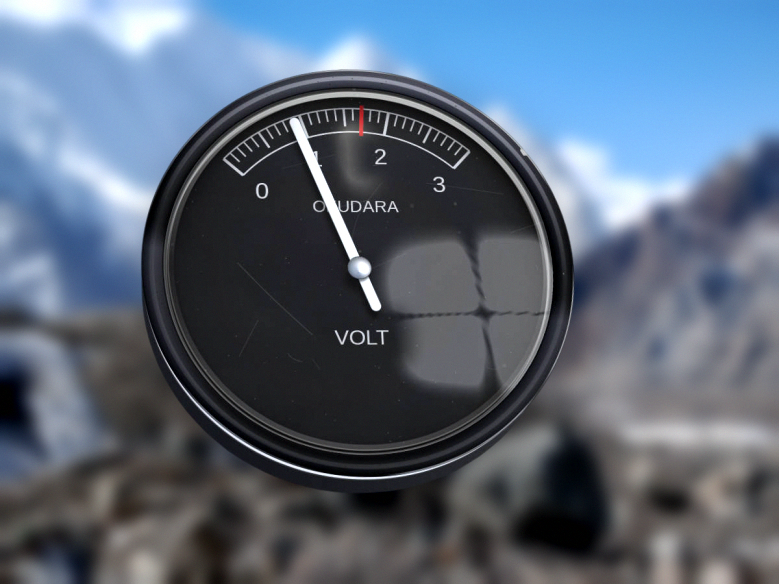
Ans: {"value": 0.9, "unit": "V"}
